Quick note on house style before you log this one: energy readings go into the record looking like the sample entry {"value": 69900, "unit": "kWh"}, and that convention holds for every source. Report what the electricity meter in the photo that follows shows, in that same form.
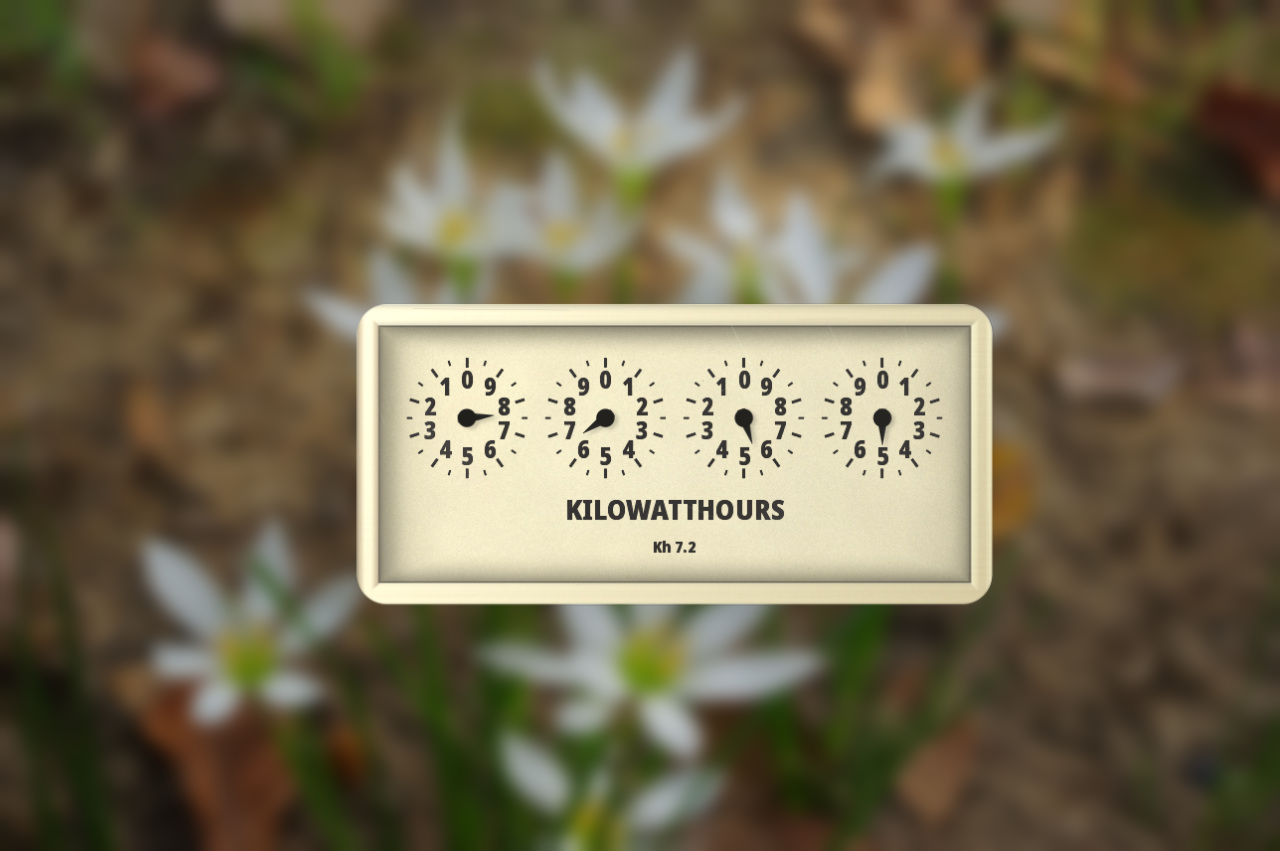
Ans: {"value": 7655, "unit": "kWh"}
